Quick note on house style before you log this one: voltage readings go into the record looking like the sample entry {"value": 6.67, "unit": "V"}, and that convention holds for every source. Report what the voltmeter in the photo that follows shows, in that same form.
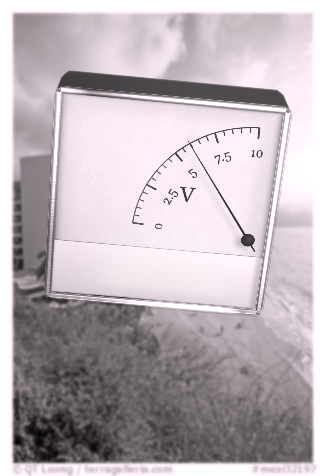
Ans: {"value": 6, "unit": "V"}
